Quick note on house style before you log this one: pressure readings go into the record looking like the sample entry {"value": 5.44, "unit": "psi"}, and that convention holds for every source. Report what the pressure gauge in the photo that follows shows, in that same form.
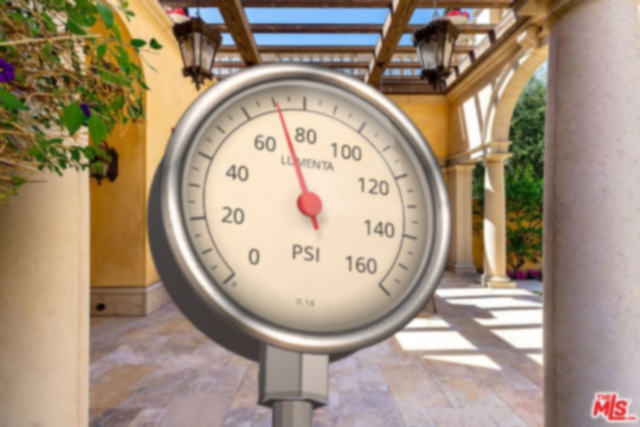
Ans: {"value": 70, "unit": "psi"}
